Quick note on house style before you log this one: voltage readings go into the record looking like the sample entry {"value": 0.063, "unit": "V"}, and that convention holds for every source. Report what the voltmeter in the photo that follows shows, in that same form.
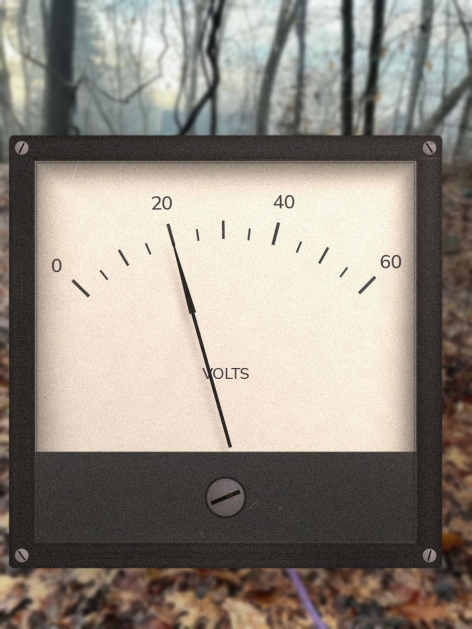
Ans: {"value": 20, "unit": "V"}
